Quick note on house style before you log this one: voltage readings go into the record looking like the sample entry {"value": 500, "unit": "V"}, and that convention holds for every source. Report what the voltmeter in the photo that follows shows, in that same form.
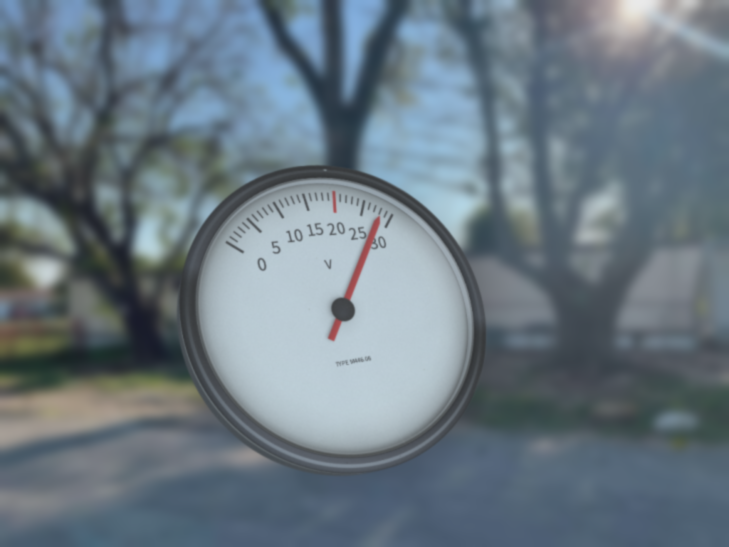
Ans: {"value": 28, "unit": "V"}
